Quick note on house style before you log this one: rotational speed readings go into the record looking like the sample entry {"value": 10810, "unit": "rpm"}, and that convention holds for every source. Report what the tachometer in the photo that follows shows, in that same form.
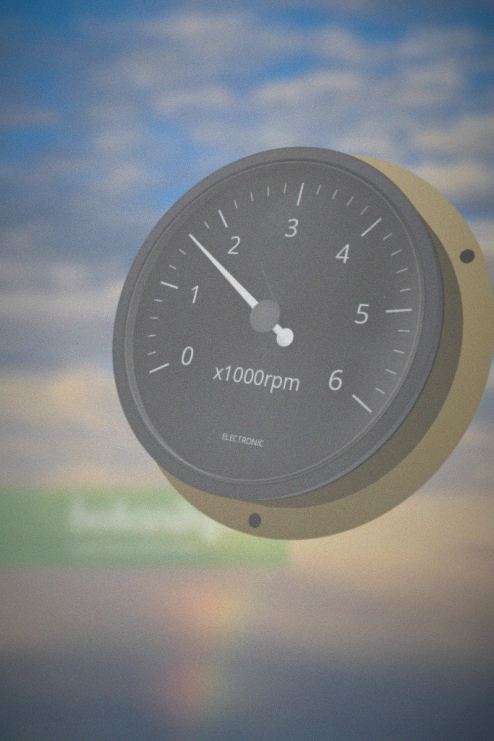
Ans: {"value": 1600, "unit": "rpm"}
